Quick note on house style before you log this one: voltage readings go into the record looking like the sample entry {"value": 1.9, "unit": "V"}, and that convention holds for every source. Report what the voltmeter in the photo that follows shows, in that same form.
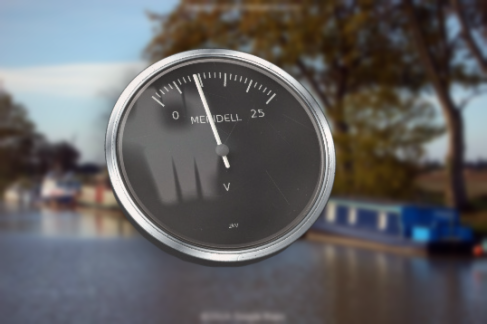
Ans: {"value": 9, "unit": "V"}
